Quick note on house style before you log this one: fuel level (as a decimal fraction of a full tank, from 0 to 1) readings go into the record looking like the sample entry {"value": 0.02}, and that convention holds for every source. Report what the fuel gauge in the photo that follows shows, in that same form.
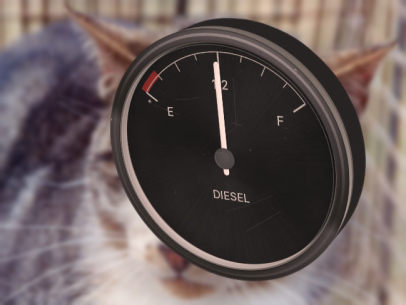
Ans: {"value": 0.5}
